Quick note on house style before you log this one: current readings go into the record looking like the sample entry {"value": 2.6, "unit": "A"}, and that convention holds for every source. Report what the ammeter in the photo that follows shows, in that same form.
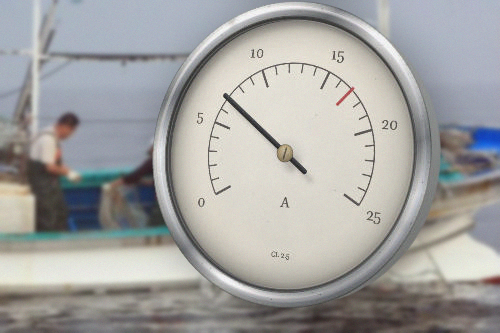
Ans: {"value": 7, "unit": "A"}
